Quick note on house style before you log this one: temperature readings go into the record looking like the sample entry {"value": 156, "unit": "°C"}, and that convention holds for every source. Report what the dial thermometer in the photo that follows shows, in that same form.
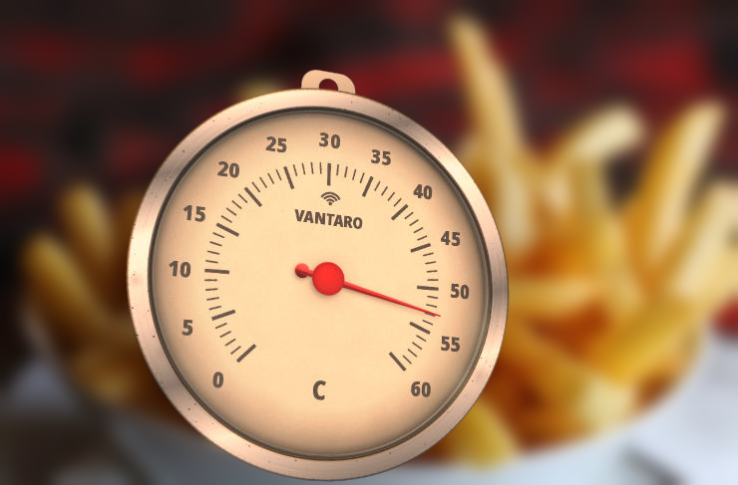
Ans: {"value": 53, "unit": "°C"}
